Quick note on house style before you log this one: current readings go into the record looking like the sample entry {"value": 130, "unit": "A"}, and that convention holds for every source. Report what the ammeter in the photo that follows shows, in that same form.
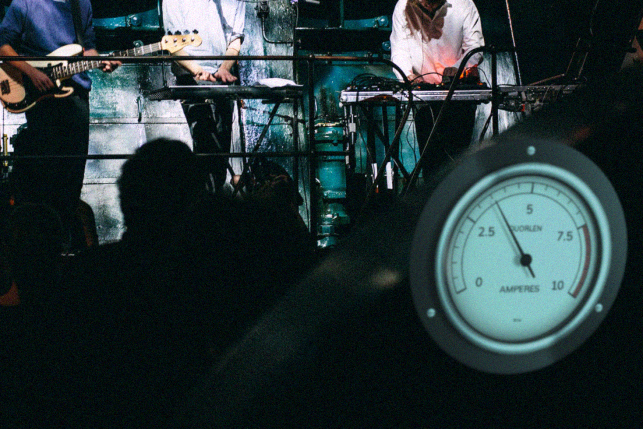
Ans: {"value": 3.5, "unit": "A"}
